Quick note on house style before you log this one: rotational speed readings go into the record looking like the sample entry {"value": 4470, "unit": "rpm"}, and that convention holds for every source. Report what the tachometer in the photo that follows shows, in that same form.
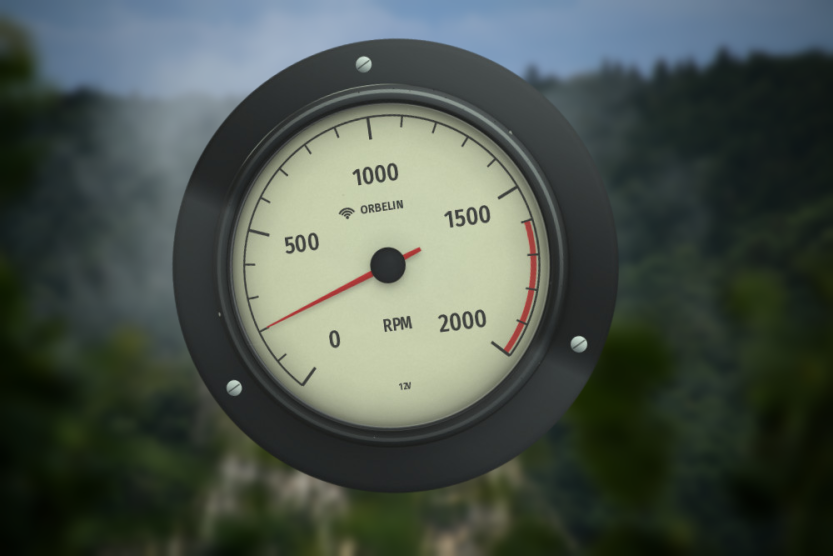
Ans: {"value": 200, "unit": "rpm"}
